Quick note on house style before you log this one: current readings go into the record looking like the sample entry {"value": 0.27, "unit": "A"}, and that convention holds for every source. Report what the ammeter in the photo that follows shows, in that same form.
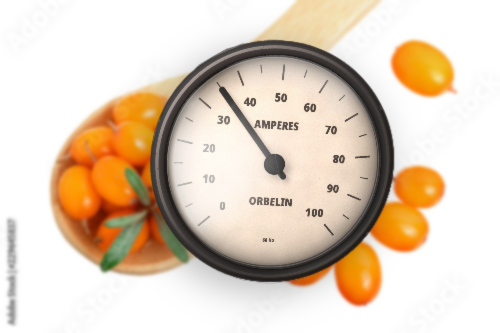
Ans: {"value": 35, "unit": "A"}
